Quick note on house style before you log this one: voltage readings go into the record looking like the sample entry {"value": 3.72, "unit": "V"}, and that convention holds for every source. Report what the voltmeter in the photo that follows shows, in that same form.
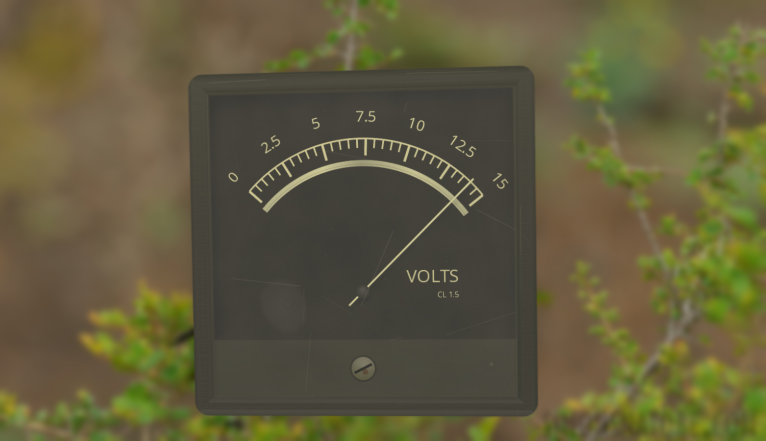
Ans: {"value": 14, "unit": "V"}
